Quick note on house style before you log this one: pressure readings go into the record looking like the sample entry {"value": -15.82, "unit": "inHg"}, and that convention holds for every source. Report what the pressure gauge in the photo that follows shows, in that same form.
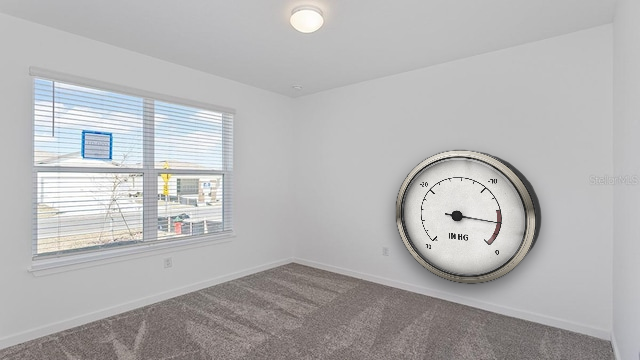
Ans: {"value": -4, "unit": "inHg"}
